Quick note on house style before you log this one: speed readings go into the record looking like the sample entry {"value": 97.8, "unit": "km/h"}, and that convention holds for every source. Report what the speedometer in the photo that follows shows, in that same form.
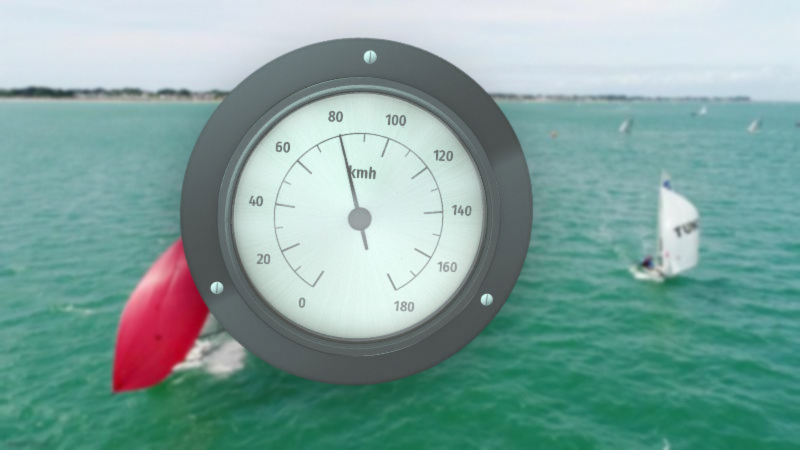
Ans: {"value": 80, "unit": "km/h"}
